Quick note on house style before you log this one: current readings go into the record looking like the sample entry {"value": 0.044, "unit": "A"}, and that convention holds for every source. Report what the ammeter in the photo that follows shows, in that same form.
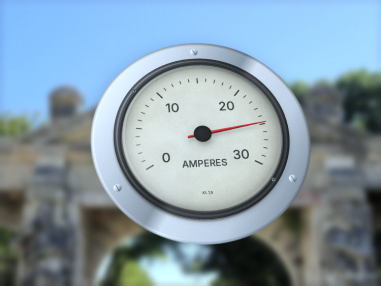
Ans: {"value": 25, "unit": "A"}
